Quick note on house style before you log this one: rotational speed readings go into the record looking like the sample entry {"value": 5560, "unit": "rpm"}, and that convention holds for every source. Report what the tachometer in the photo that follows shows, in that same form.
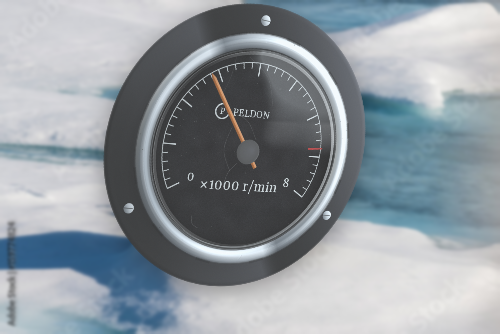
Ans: {"value": 2800, "unit": "rpm"}
